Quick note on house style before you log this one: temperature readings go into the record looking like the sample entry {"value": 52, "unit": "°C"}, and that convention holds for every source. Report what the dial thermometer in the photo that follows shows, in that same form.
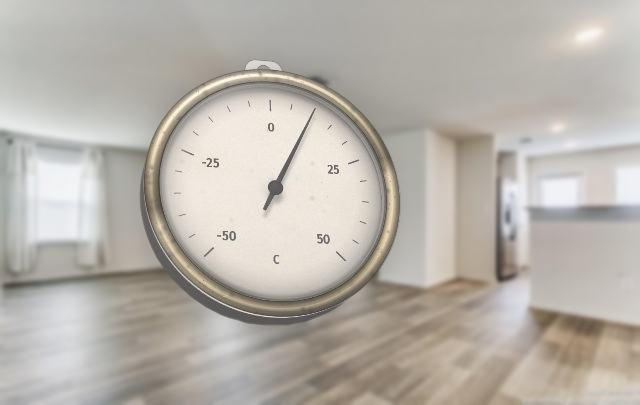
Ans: {"value": 10, "unit": "°C"}
